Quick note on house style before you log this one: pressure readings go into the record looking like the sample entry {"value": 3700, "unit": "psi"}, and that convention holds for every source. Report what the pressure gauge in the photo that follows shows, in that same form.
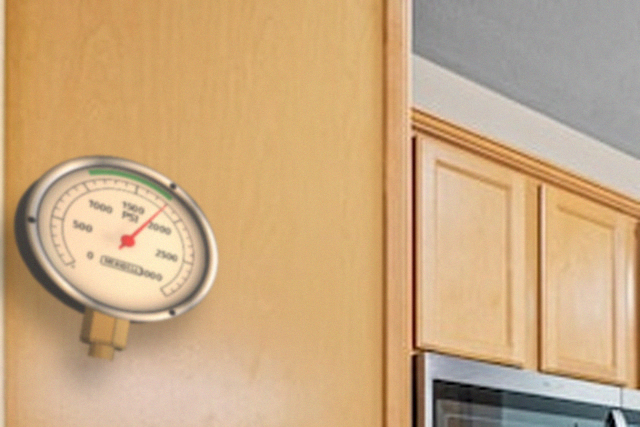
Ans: {"value": 1800, "unit": "psi"}
